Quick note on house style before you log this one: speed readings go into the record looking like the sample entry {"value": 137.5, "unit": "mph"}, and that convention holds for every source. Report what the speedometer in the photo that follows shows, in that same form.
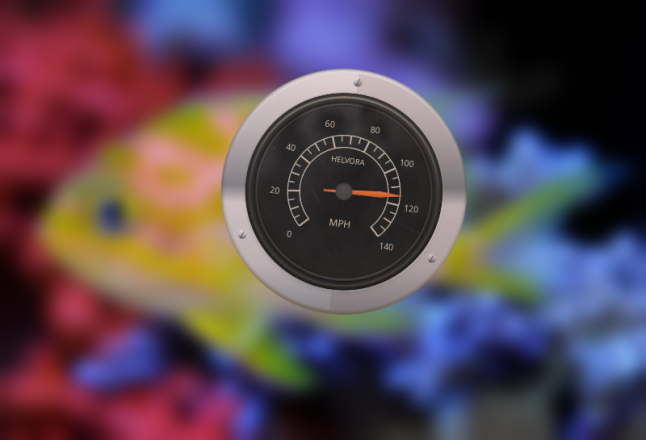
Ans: {"value": 115, "unit": "mph"}
